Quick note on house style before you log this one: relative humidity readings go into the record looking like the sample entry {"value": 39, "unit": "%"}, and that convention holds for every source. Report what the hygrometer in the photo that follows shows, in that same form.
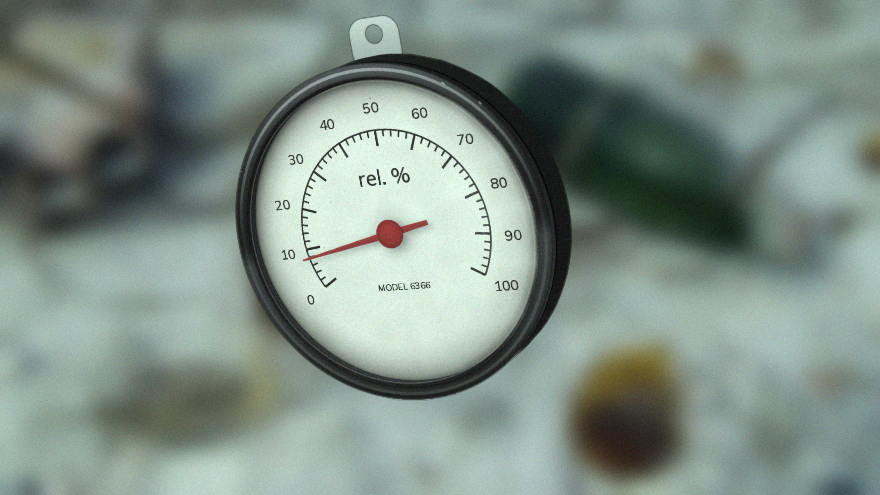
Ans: {"value": 8, "unit": "%"}
